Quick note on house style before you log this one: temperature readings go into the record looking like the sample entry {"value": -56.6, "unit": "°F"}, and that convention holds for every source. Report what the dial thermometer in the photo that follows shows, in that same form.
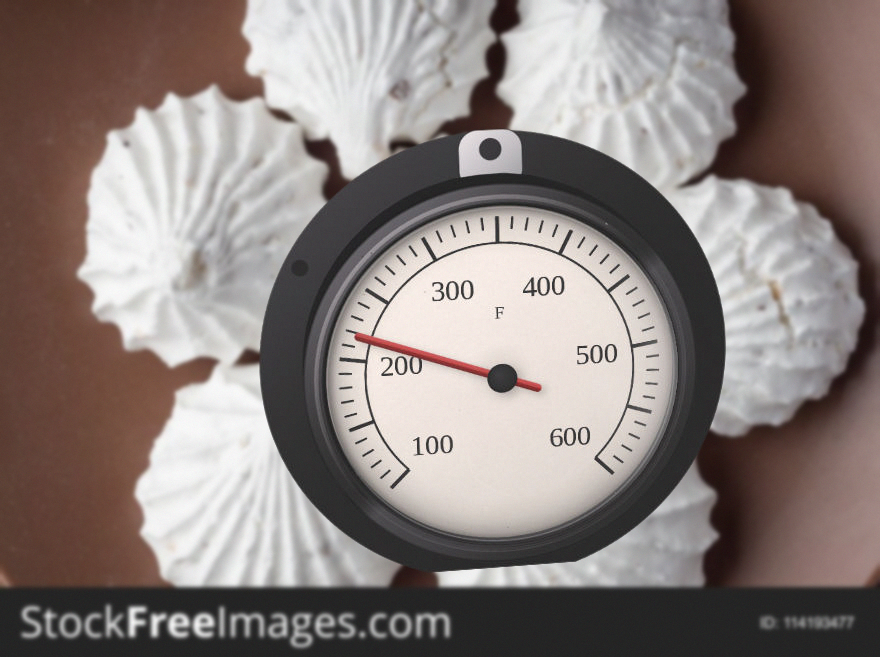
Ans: {"value": 220, "unit": "°F"}
